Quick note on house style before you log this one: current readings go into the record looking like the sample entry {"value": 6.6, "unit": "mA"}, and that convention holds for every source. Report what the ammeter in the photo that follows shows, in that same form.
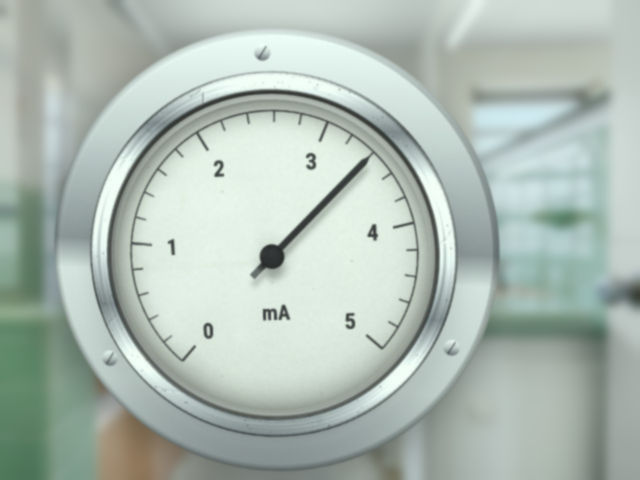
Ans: {"value": 3.4, "unit": "mA"}
